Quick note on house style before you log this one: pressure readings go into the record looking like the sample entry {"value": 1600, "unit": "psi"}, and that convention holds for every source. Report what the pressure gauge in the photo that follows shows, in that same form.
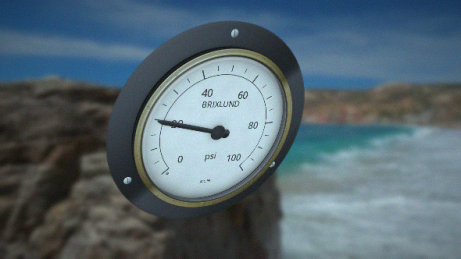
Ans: {"value": 20, "unit": "psi"}
